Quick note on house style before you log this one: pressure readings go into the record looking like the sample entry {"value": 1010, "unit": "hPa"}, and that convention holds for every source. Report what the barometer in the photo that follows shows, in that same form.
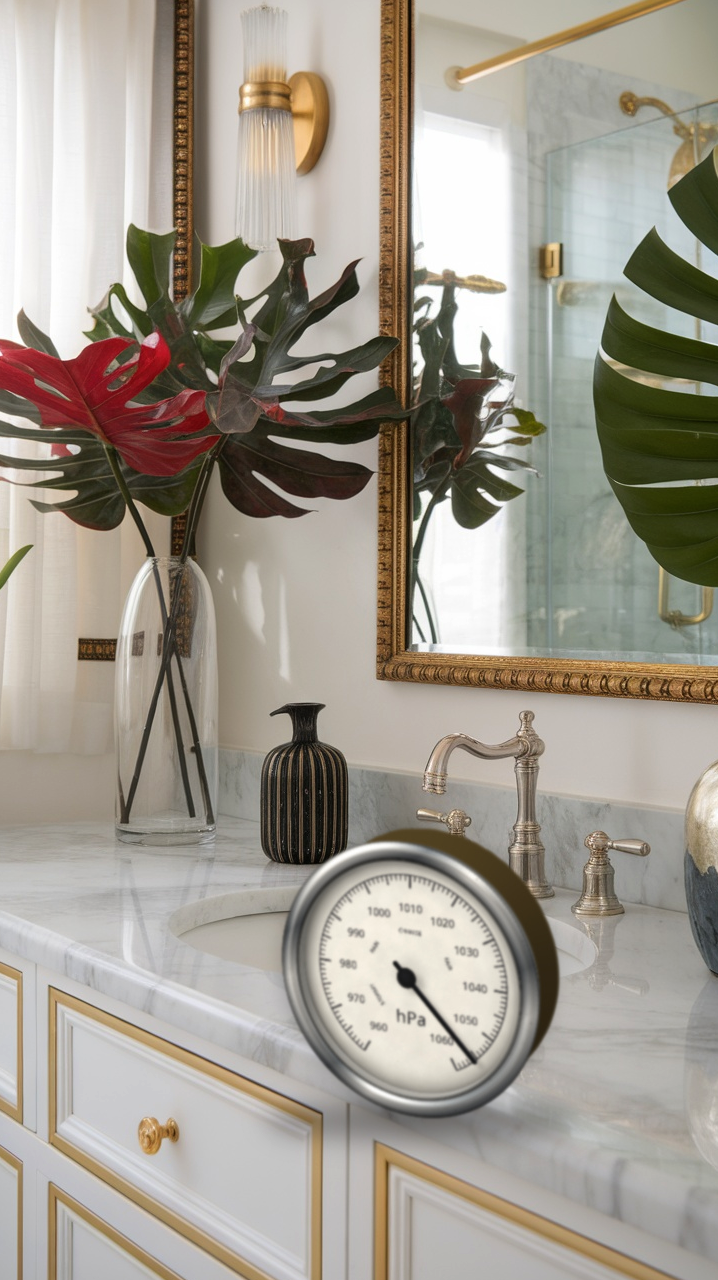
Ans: {"value": 1055, "unit": "hPa"}
